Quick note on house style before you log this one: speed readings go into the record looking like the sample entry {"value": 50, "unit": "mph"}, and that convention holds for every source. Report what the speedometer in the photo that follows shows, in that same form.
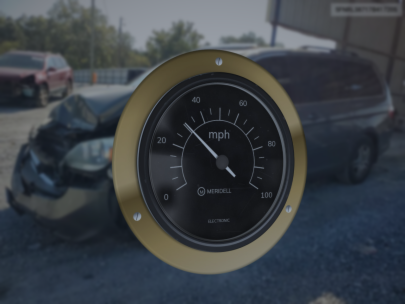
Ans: {"value": 30, "unit": "mph"}
